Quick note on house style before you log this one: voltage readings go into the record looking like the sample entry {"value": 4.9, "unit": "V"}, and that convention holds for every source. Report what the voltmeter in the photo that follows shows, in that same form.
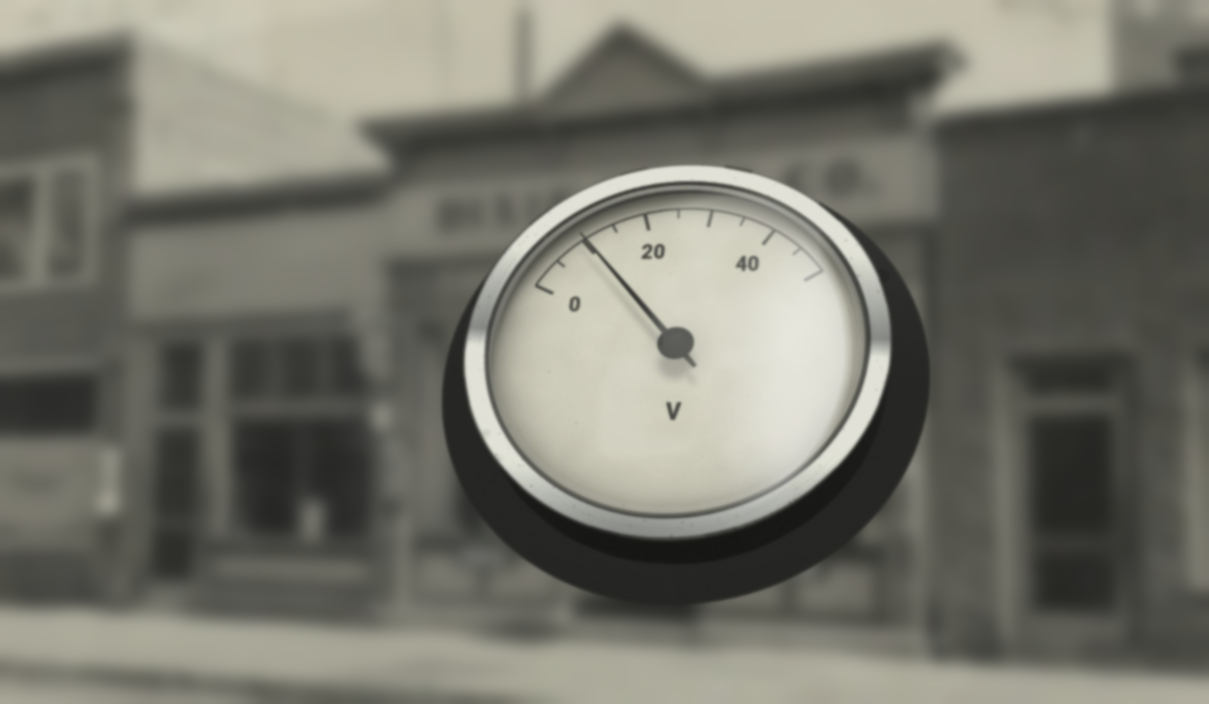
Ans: {"value": 10, "unit": "V"}
